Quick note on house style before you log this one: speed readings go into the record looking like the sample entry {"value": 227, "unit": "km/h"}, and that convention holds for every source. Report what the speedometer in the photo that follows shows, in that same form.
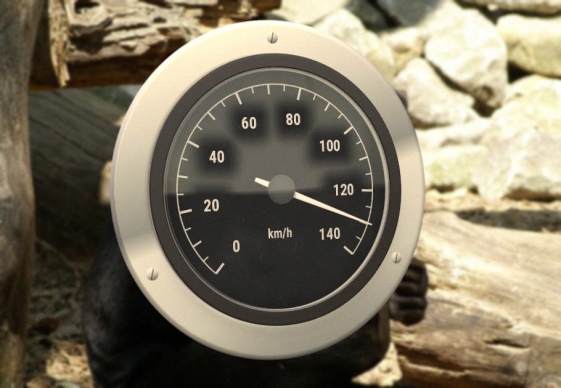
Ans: {"value": 130, "unit": "km/h"}
